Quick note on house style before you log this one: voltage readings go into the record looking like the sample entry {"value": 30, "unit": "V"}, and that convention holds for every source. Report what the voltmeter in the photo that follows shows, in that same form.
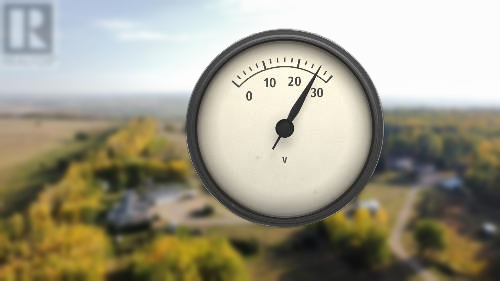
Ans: {"value": 26, "unit": "V"}
